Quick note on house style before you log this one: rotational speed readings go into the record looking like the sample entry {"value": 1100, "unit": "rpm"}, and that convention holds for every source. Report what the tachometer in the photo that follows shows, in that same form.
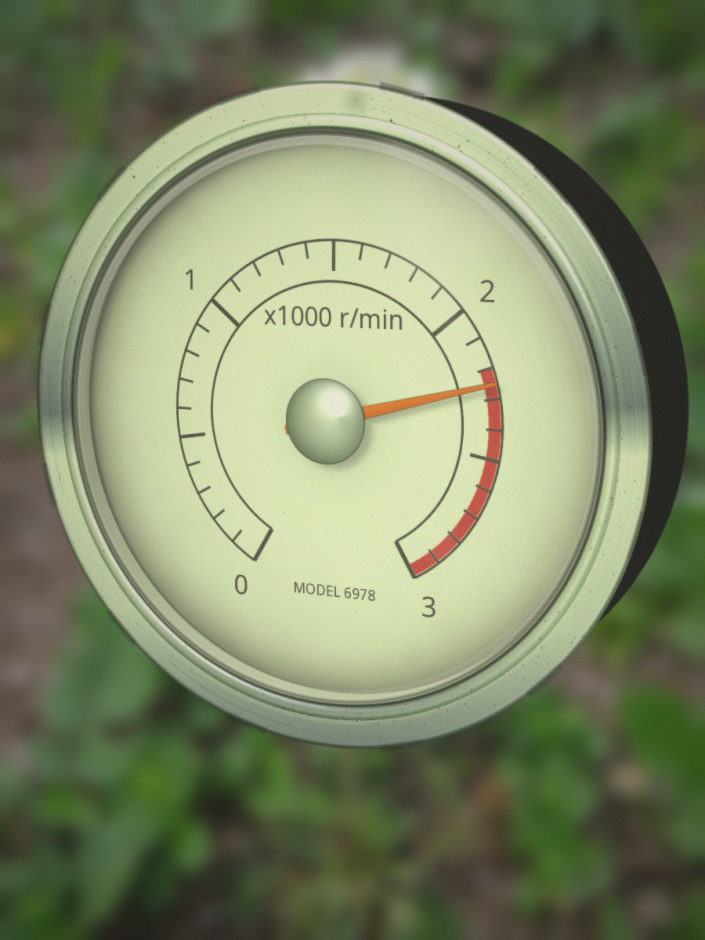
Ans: {"value": 2250, "unit": "rpm"}
